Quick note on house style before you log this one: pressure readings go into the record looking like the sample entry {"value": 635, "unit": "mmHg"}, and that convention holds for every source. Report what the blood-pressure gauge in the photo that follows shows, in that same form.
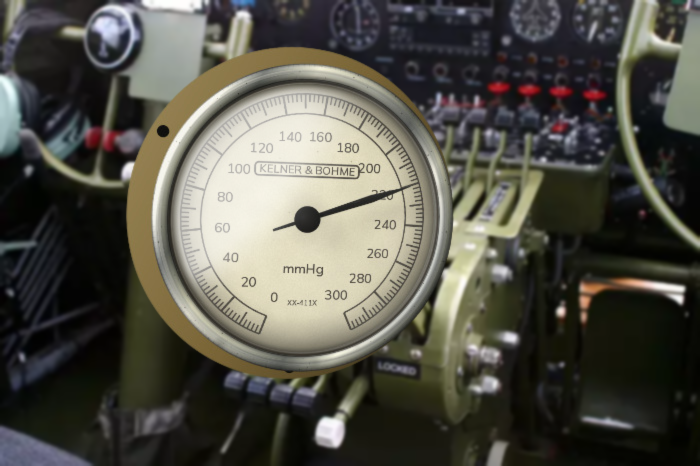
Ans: {"value": 220, "unit": "mmHg"}
